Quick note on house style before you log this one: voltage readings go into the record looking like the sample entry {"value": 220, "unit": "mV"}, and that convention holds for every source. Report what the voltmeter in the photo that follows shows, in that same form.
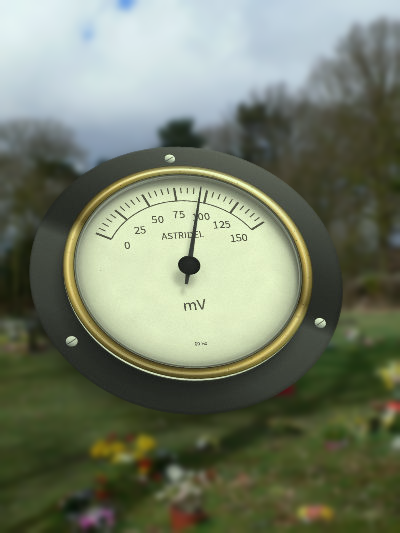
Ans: {"value": 95, "unit": "mV"}
